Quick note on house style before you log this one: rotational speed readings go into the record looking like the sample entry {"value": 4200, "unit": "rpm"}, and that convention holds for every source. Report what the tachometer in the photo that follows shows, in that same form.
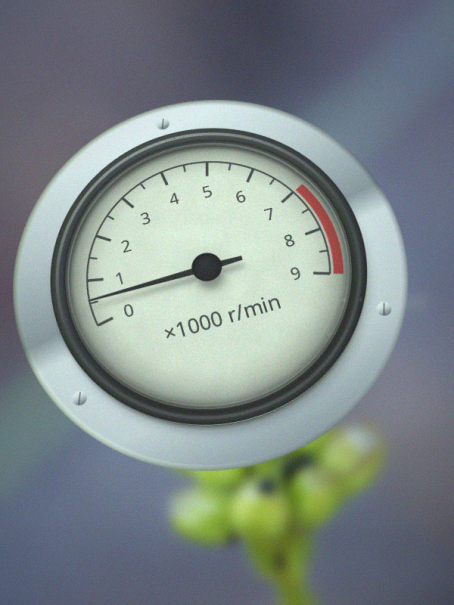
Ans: {"value": 500, "unit": "rpm"}
